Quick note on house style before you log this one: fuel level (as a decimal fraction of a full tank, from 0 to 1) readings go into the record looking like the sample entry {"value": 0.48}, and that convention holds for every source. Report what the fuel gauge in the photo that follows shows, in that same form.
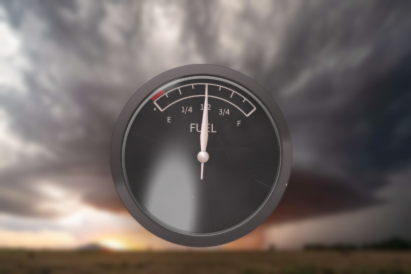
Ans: {"value": 0.5}
